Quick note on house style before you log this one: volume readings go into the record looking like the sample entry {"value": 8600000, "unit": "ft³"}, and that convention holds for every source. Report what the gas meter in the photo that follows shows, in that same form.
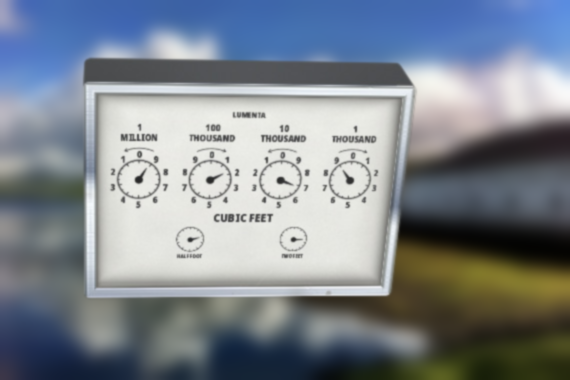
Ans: {"value": 916900, "unit": "ft³"}
